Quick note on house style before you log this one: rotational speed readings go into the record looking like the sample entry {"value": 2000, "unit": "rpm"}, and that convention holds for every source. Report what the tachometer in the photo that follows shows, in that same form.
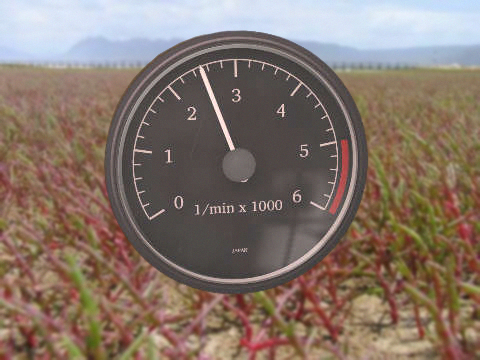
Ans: {"value": 2500, "unit": "rpm"}
